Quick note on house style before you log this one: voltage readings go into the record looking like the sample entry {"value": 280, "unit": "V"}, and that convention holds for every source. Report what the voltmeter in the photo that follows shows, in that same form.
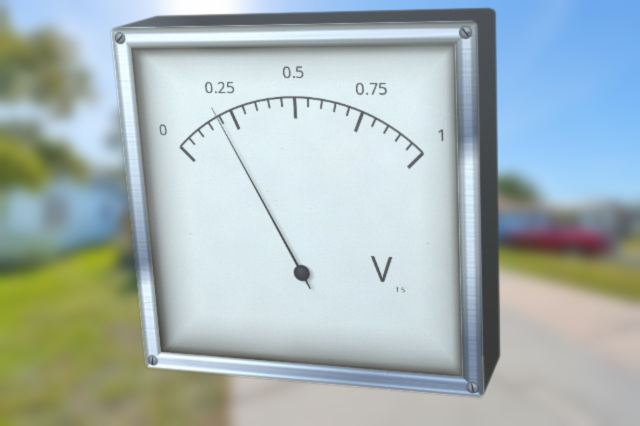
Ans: {"value": 0.2, "unit": "V"}
